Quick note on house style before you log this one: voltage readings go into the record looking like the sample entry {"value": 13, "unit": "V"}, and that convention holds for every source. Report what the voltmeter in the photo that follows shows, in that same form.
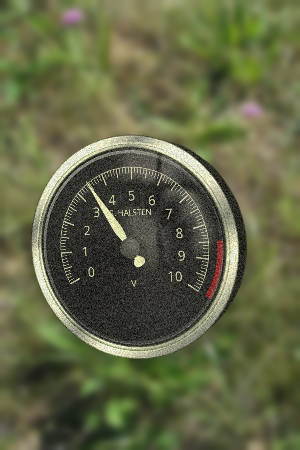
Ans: {"value": 3.5, "unit": "V"}
